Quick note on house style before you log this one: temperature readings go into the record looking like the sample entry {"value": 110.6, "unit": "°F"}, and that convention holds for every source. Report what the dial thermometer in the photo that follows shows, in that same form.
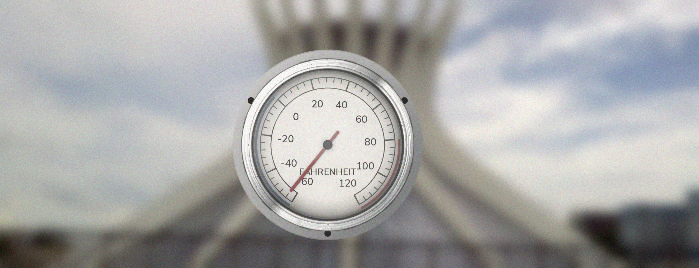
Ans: {"value": -56, "unit": "°F"}
